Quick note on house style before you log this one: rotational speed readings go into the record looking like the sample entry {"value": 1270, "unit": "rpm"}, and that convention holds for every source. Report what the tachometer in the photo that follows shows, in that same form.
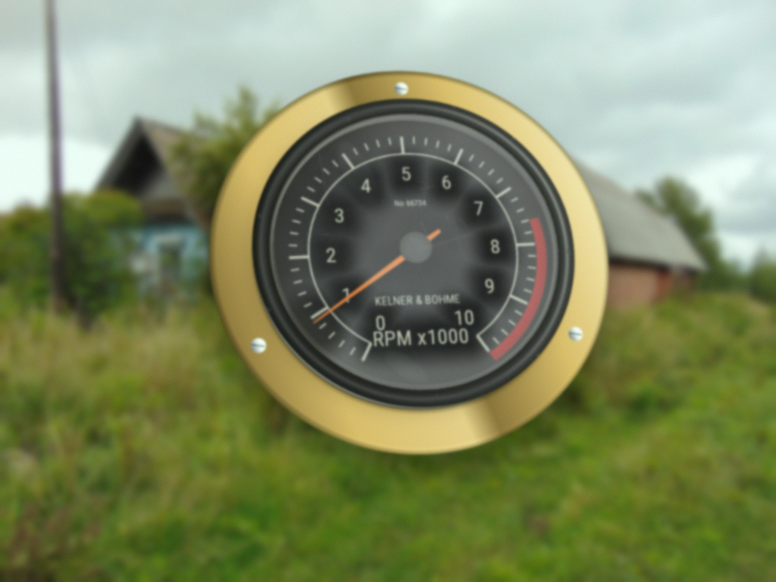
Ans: {"value": 900, "unit": "rpm"}
